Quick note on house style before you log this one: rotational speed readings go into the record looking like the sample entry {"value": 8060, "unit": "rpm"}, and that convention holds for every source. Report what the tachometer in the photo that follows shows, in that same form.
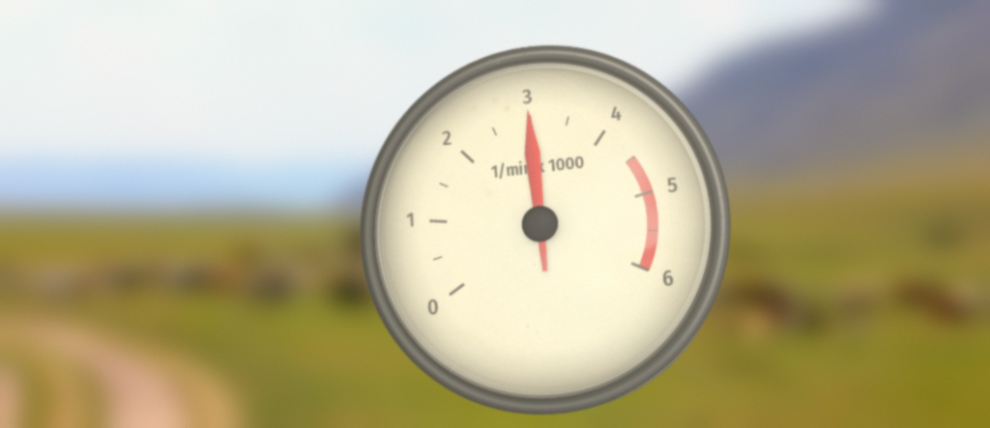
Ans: {"value": 3000, "unit": "rpm"}
